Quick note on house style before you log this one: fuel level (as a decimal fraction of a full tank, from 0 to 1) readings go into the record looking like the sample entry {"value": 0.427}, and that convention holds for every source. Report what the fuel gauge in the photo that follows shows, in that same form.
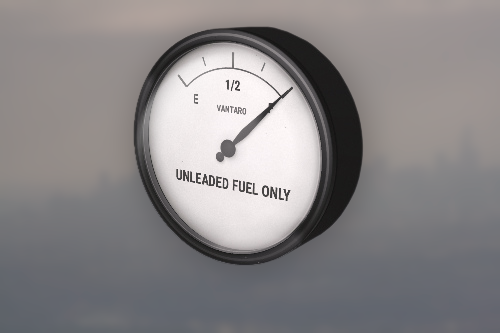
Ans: {"value": 1}
